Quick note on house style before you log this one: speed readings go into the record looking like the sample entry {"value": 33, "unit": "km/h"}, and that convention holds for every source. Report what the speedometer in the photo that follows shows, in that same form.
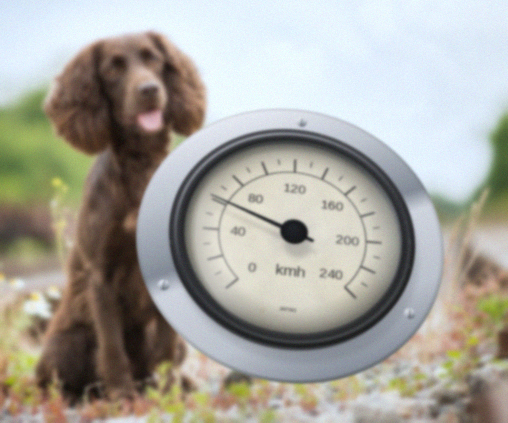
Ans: {"value": 60, "unit": "km/h"}
